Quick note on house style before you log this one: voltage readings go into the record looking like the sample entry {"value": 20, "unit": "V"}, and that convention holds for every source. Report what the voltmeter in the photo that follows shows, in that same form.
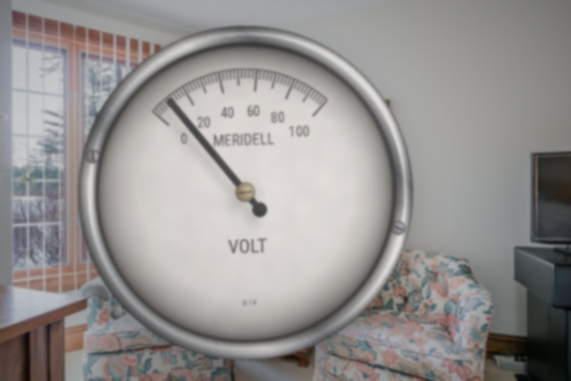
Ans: {"value": 10, "unit": "V"}
